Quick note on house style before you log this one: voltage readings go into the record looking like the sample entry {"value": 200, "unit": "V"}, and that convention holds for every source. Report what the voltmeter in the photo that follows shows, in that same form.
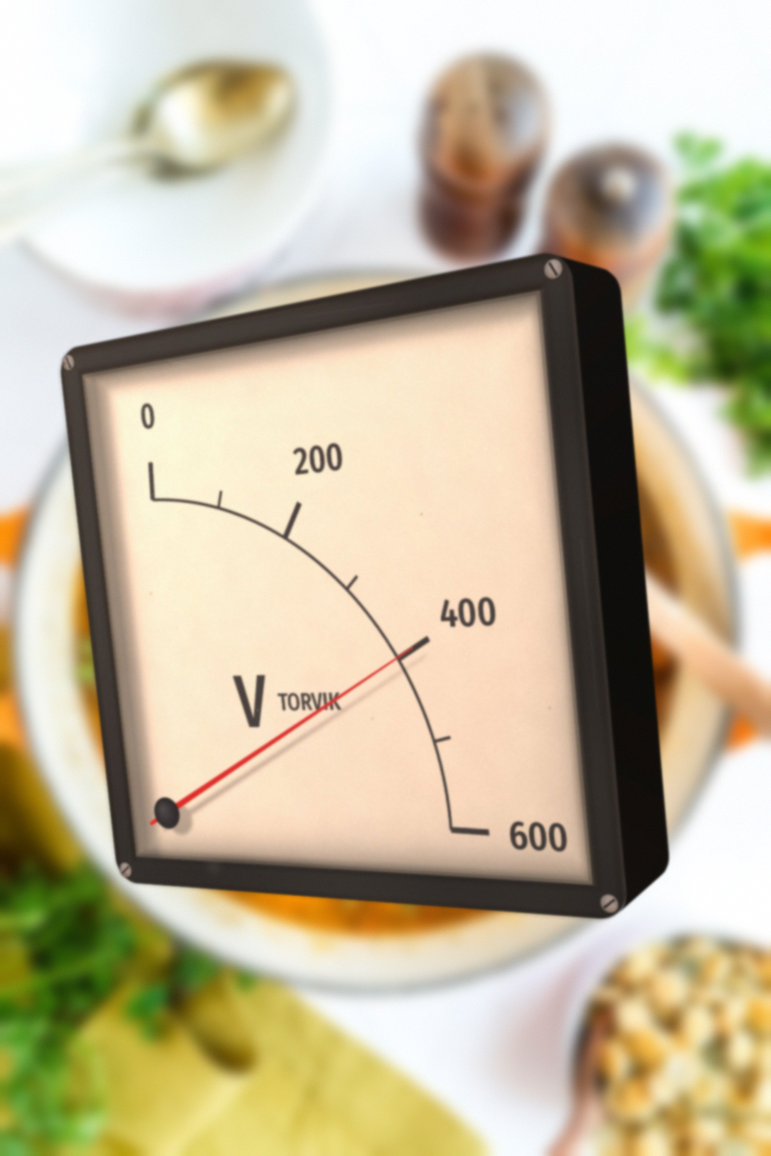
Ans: {"value": 400, "unit": "V"}
